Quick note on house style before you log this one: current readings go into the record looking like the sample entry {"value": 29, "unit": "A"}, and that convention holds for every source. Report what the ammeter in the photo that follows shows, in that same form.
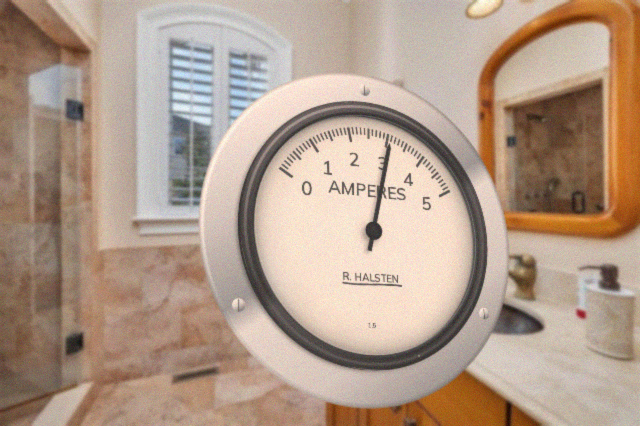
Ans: {"value": 3, "unit": "A"}
